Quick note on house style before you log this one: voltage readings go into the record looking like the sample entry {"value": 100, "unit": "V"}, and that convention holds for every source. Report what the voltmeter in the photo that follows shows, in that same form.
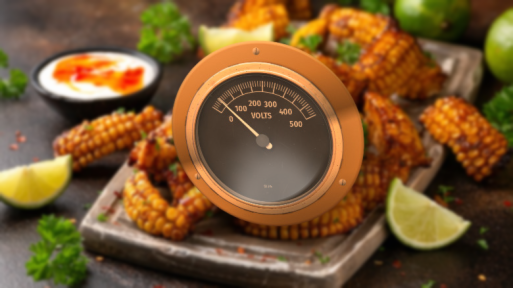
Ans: {"value": 50, "unit": "V"}
